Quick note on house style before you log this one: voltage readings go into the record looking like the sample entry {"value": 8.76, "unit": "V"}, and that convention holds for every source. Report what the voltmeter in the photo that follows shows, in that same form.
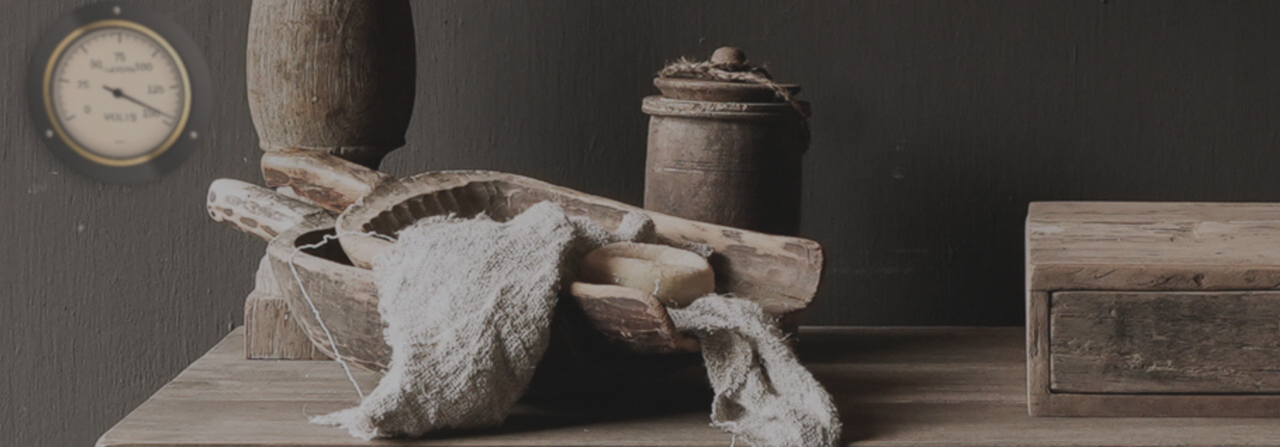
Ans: {"value": 145, "unit": "V"}
